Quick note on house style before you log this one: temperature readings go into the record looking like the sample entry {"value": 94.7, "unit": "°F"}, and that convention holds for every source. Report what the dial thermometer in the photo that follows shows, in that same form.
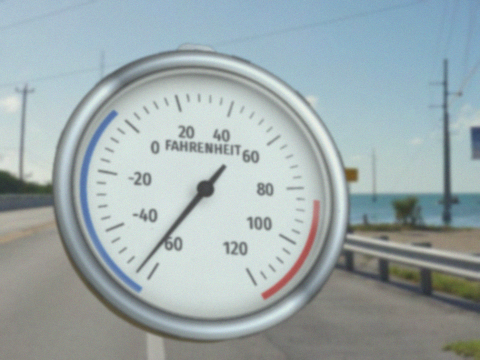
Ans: {"value": -56, "unit": "°F"}
